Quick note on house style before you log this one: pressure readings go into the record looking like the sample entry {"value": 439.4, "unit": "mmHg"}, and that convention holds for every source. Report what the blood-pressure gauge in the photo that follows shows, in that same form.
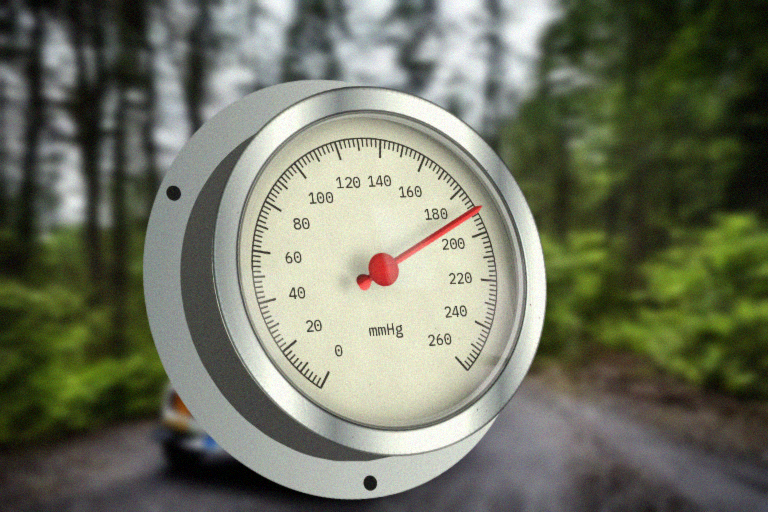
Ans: {"value": 190, "unit": "mmHg"}
